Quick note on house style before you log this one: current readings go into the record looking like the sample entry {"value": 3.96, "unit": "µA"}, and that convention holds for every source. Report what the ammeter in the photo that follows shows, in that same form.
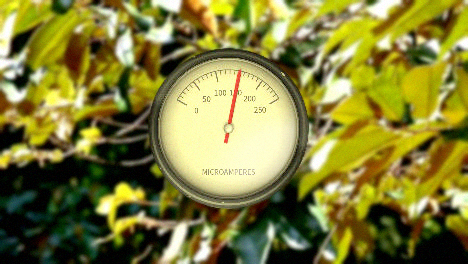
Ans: {"value": 150, "unit": "µA"}
